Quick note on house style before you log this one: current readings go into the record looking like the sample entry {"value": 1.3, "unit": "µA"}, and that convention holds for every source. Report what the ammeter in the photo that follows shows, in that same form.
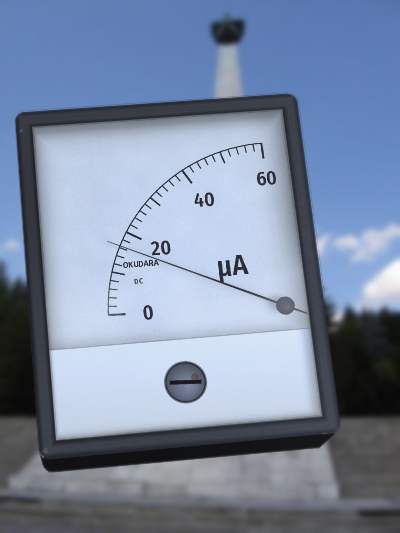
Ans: {"value": 16, "unit": "µA"}
